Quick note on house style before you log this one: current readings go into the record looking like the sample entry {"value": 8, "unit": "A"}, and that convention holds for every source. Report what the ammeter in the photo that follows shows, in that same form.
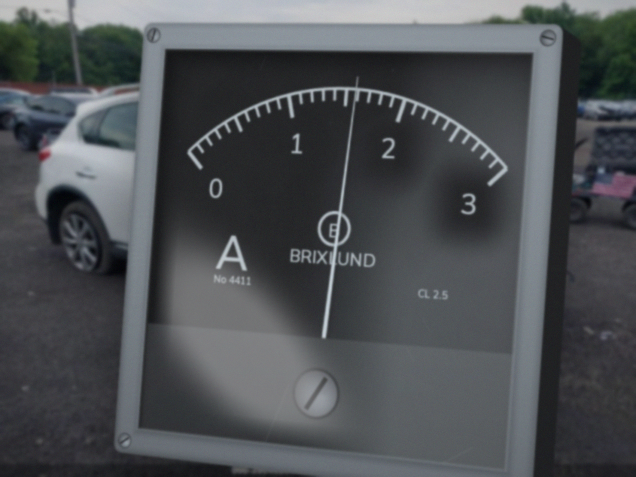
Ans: {"value": 1.6, "unit": "A"}
